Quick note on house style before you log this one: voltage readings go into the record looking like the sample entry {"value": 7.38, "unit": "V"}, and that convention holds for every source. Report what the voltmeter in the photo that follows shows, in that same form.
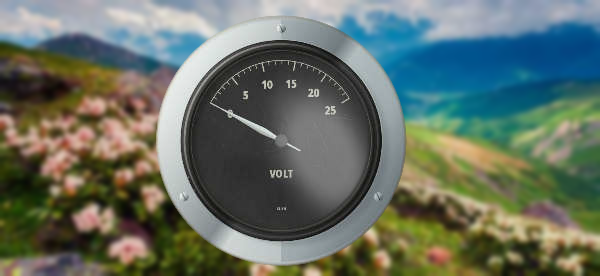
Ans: {"value": 0, "unit": "V"}
